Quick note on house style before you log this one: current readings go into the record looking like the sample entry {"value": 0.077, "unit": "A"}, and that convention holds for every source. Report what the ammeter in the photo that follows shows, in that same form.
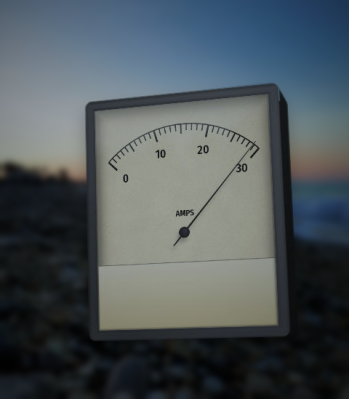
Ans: {"value": 29, "unit": "A"}
